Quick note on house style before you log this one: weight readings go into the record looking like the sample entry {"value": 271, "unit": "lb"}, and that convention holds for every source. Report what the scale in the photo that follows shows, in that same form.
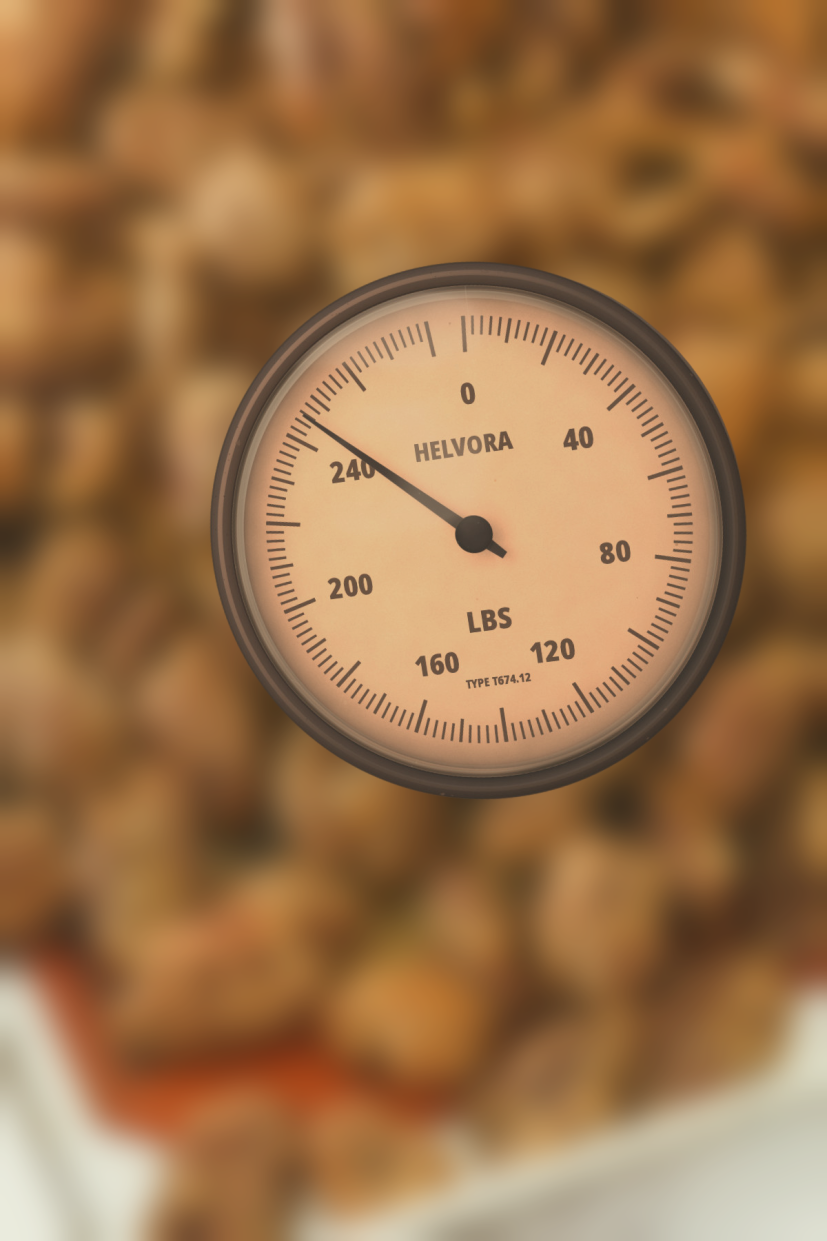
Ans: {"value": 246, "unit": "lb"}
